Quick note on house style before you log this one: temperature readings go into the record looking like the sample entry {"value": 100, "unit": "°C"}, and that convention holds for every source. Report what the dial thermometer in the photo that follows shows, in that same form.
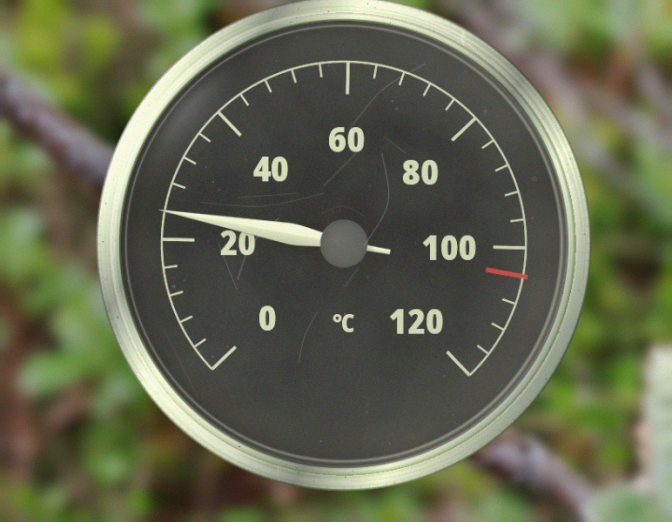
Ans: {"value": 24, "unit": "°C"}
